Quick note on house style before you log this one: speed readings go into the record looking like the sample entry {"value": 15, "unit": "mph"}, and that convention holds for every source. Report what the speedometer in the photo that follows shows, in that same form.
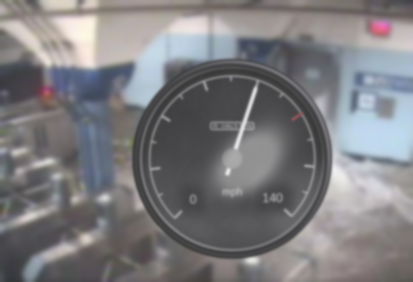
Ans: {"value": 80, "unit": "mph"}
